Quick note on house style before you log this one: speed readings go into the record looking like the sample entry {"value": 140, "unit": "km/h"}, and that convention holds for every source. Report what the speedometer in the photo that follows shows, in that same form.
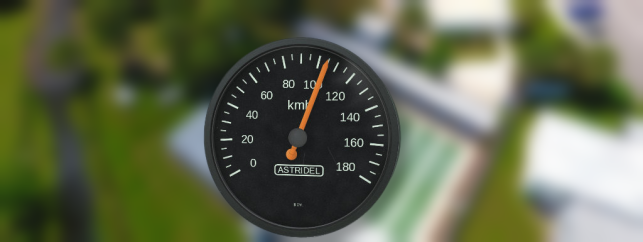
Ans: {"value": 105, "unit": "km/h"}
